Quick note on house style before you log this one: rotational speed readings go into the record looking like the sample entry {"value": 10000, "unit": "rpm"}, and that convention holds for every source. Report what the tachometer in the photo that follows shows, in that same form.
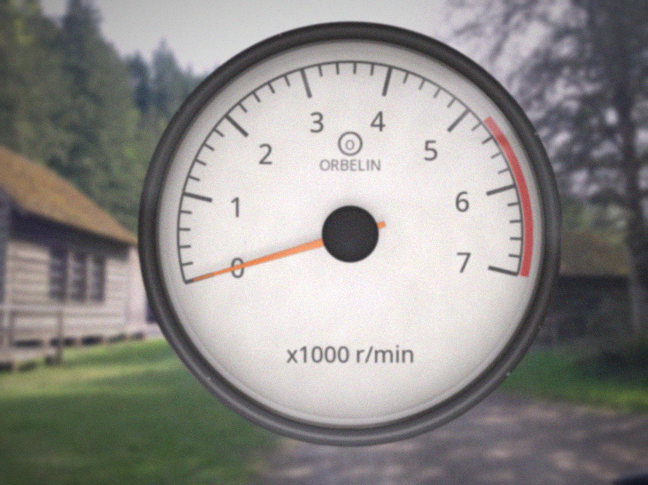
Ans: {"value": 0, "unit": "rpm"}
